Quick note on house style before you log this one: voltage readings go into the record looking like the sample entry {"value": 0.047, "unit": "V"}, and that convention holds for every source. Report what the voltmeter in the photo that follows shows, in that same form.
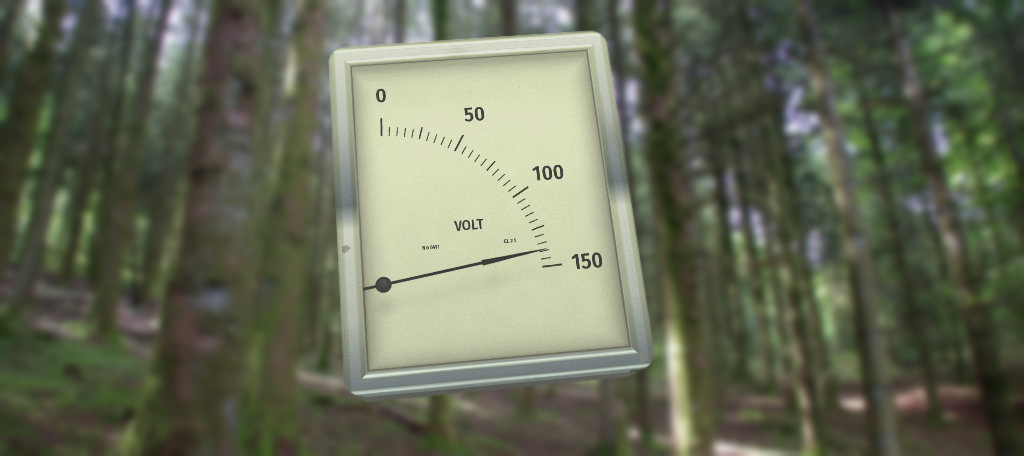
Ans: {"value": 140, "unit": "V"}
